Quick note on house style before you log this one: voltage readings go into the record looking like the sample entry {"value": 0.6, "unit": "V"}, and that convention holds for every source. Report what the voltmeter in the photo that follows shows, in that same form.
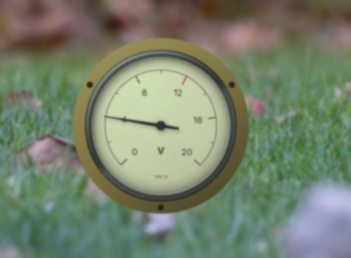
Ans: {"value": 4, "unit": "V"}
